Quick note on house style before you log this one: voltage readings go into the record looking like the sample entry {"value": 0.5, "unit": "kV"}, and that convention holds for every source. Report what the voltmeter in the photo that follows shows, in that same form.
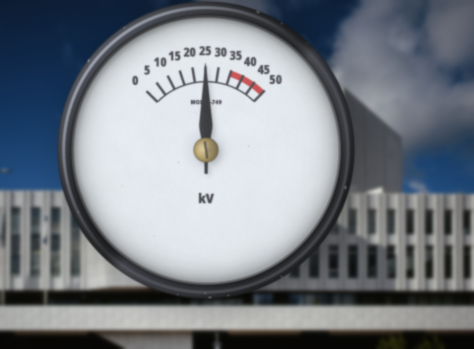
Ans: {"value": 25, "unit": "kV"}
